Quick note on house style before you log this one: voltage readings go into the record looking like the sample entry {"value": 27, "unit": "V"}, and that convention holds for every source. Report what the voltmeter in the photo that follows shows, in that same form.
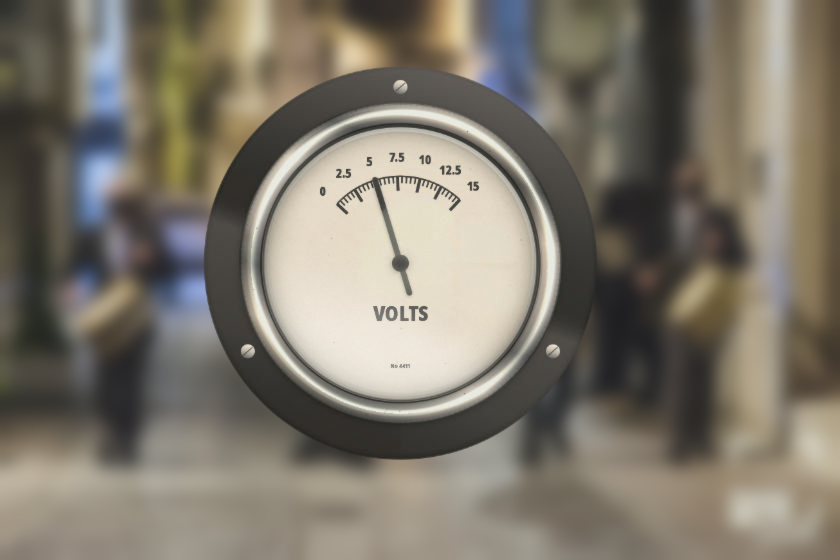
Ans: {"value": 5, "unit": "V"}
